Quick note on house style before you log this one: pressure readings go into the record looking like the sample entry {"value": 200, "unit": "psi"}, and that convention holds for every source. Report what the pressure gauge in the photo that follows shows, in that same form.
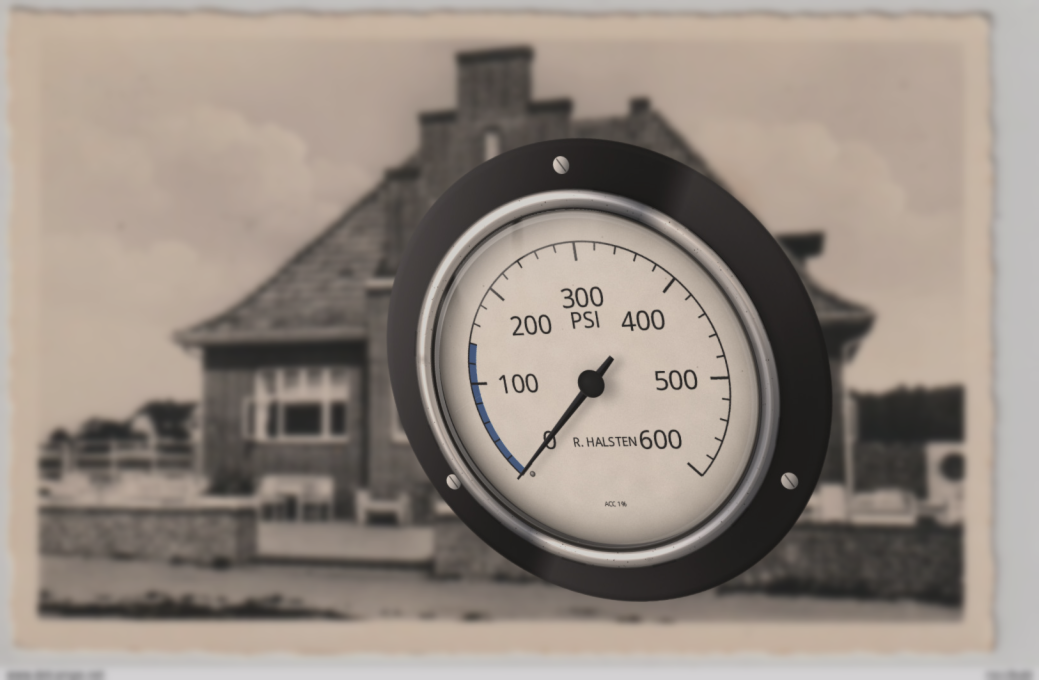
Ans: {"value": 0, "unit": "psi"}
